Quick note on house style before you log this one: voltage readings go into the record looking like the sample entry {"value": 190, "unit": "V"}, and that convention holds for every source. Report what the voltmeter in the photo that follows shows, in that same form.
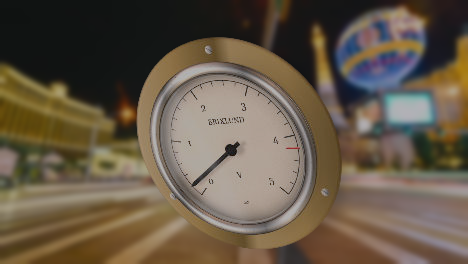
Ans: {"value": 0.2, "unit": "V"}
